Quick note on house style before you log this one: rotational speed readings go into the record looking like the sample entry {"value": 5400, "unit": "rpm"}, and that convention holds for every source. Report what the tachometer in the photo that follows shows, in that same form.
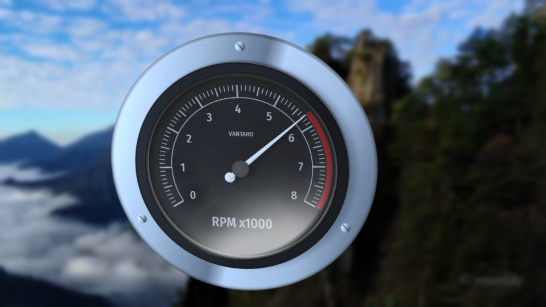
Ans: {"value": 5700, "unit": "rpm"}
